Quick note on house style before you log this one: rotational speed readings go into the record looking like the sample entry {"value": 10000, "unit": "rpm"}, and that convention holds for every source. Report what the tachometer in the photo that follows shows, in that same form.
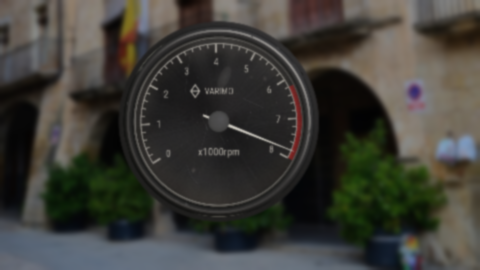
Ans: {"value": 7800, "unit": "rpm"}
